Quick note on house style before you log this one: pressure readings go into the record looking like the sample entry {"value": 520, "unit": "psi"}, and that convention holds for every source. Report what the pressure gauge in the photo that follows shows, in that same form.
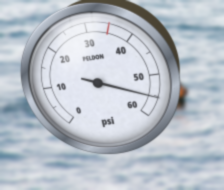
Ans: {"value": 55, "unit": "psi"}
